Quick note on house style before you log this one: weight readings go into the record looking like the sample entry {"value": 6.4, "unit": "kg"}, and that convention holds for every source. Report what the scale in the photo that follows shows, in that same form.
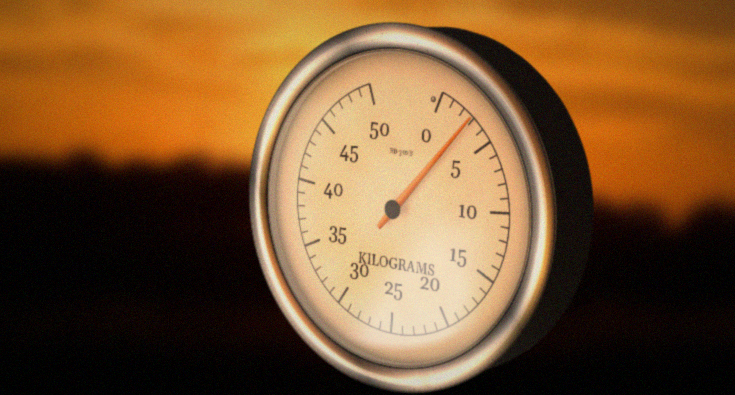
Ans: {"value": 3, "unit": "kg"}
